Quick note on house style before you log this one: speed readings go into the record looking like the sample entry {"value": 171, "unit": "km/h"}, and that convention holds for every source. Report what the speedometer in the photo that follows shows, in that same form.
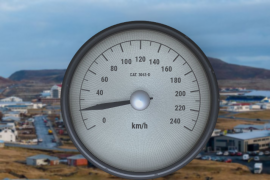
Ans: {"value": 20, "unit": "km/h"}
